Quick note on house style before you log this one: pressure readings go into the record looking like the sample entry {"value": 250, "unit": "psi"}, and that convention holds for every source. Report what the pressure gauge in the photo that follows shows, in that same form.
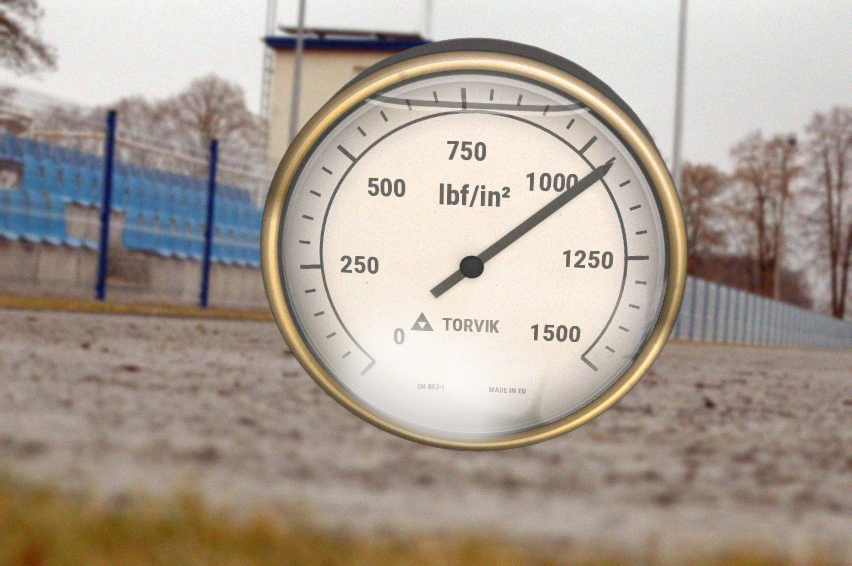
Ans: {"value": 1050, "unit": "psi"}
